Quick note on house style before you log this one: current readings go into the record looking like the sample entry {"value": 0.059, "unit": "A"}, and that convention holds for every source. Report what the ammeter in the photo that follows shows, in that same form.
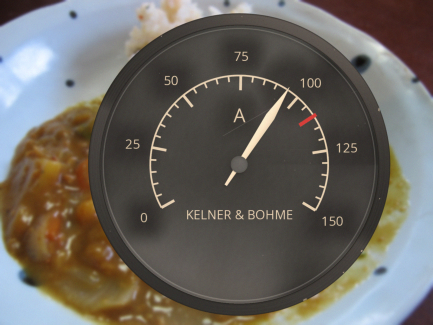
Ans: {"value": 95, "unit": "A"}
